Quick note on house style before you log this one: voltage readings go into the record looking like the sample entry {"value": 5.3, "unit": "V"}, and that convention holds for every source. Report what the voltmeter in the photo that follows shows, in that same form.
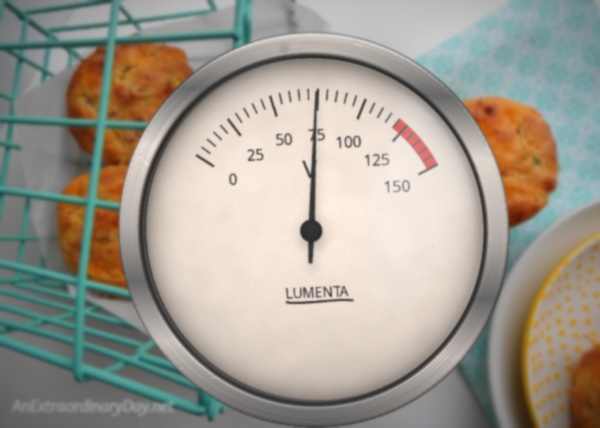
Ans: {"value": 75, "unit": "V"}
